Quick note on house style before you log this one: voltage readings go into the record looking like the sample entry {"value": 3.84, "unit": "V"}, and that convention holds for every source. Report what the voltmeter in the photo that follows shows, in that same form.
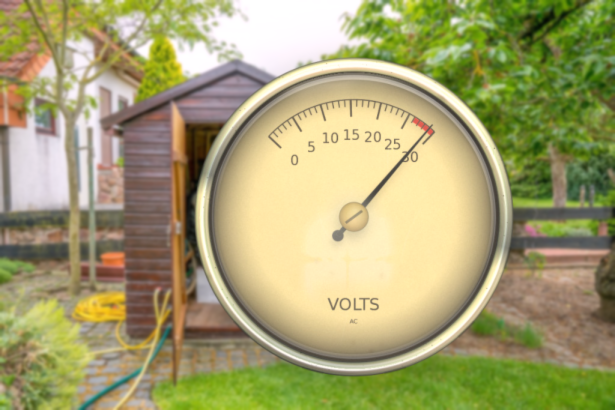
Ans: {"value": 29, "unit": "V"}
